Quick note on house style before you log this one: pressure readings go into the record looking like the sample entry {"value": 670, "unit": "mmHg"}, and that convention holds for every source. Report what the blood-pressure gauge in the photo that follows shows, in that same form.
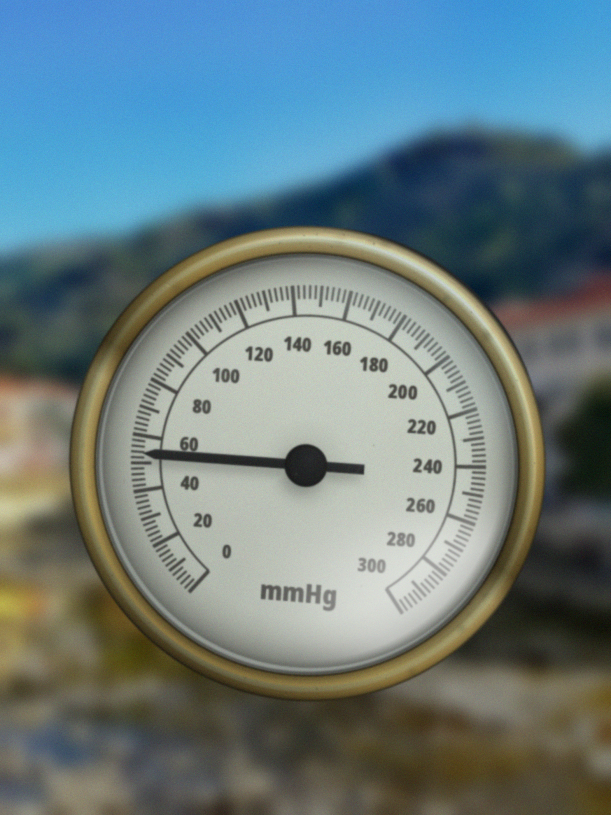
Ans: {"value": 54, "unit": "mmHg"}
